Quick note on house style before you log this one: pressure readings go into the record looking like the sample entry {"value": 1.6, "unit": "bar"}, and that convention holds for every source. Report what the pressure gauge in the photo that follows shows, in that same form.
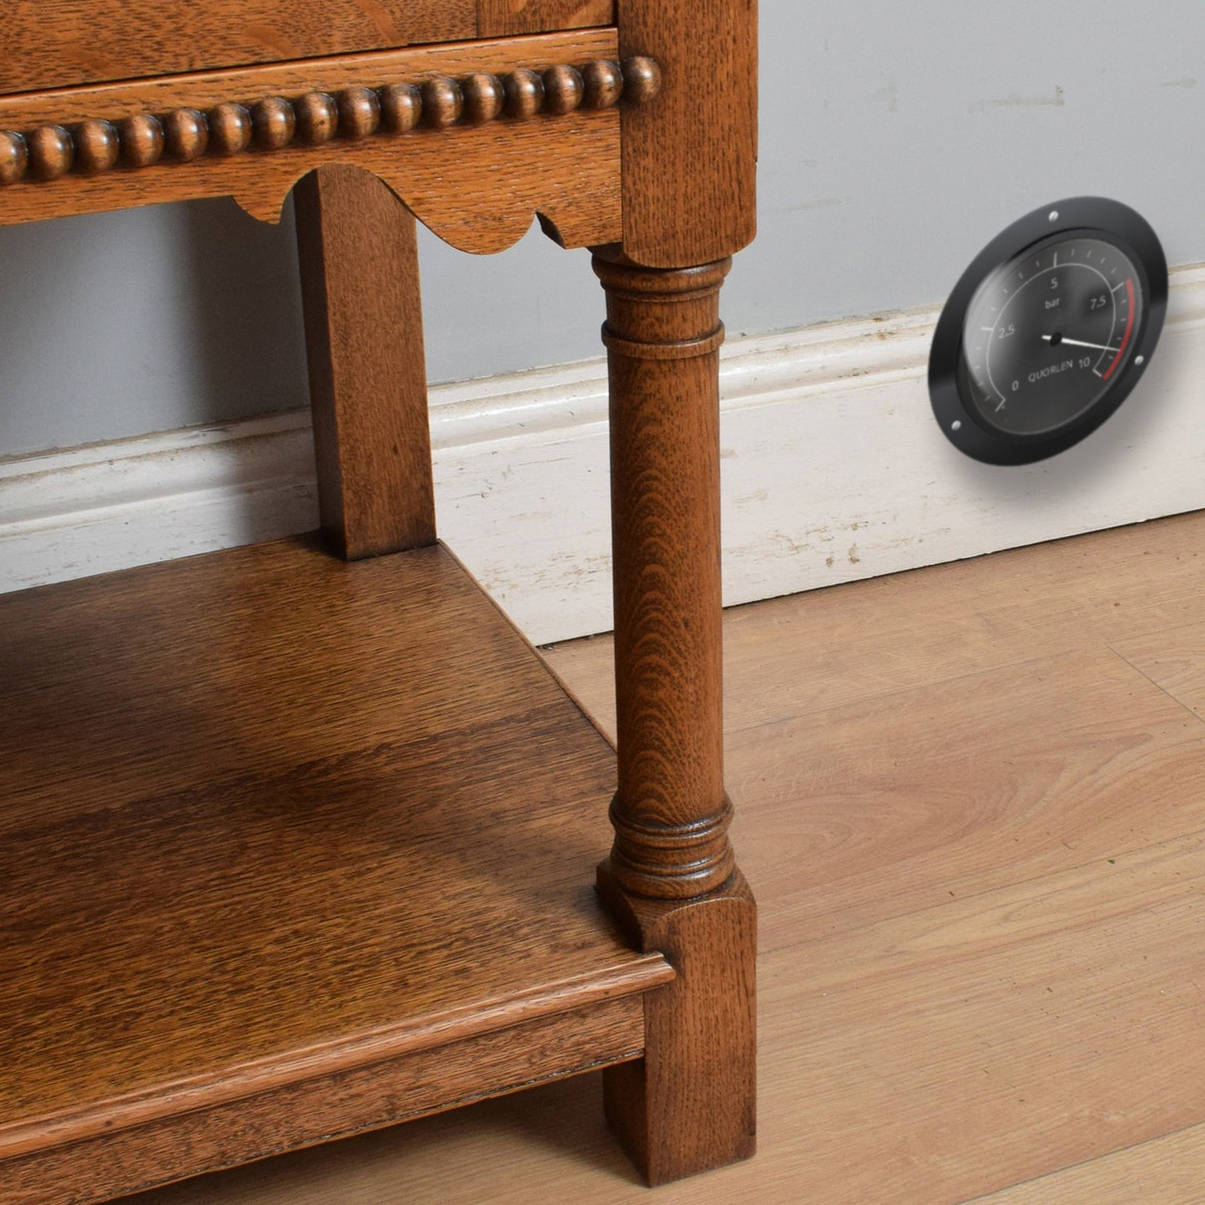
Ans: {"value": 9.25, "unit": "bar"}
